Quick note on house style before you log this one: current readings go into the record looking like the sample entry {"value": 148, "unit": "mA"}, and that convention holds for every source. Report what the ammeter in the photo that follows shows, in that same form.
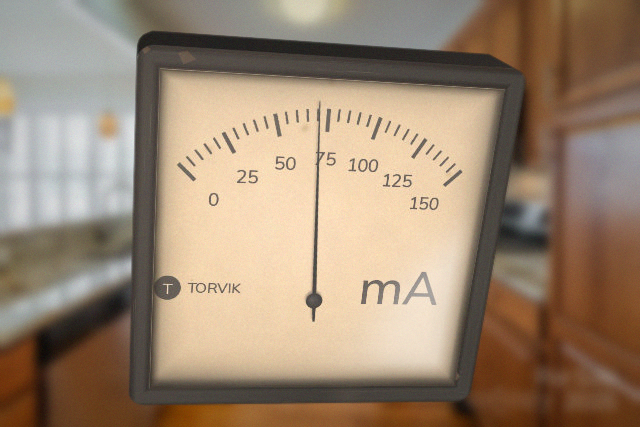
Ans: {"value": 70, "unit": "mA"}
